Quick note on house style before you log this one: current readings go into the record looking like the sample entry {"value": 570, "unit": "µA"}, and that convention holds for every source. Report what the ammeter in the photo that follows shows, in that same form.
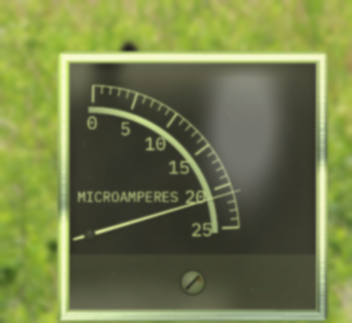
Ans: {"value": 21, "unit": "µA"}
